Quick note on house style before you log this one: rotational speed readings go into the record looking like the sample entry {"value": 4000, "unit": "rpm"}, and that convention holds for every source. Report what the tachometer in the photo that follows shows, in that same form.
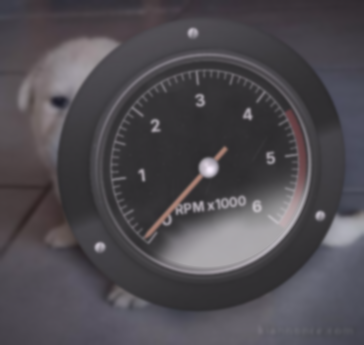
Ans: {"value": 100, "unit": "rpm"}
